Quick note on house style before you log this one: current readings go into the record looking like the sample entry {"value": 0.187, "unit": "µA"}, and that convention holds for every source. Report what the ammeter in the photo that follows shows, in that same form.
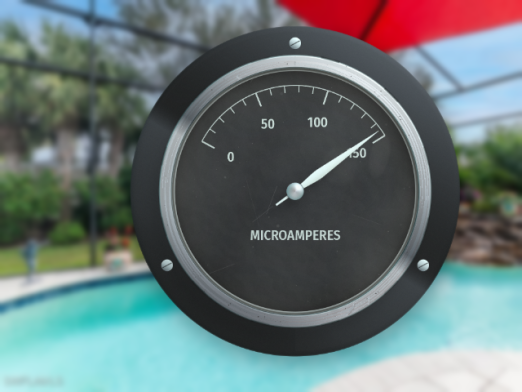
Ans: {"value": 145, "unit": "µA"}
